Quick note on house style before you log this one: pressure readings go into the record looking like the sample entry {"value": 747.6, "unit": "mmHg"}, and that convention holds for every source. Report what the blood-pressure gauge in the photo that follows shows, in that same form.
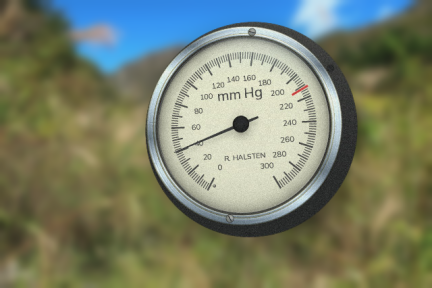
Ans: {"value": 40, "unit": "mmHg"}
